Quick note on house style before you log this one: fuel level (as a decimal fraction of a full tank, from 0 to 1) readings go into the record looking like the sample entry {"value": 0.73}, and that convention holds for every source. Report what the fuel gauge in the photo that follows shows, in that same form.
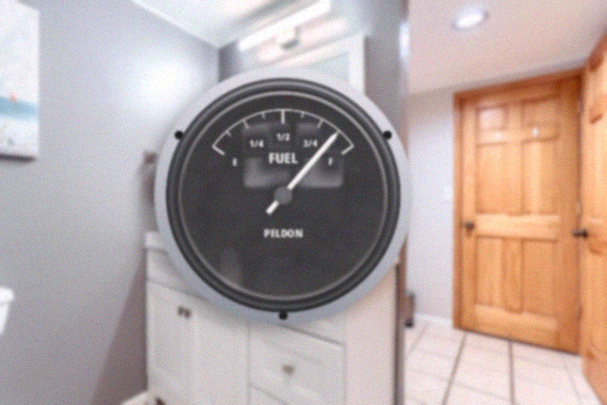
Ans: {"value": 0.875}
